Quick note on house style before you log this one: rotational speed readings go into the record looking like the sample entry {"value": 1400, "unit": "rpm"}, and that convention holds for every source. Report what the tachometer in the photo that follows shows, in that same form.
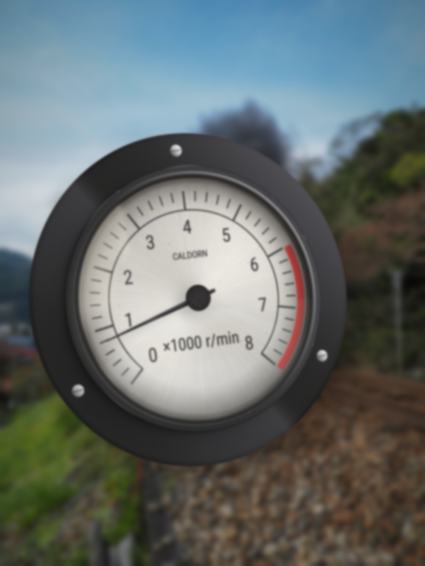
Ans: {"value": 800, "unit": "rpm"}
